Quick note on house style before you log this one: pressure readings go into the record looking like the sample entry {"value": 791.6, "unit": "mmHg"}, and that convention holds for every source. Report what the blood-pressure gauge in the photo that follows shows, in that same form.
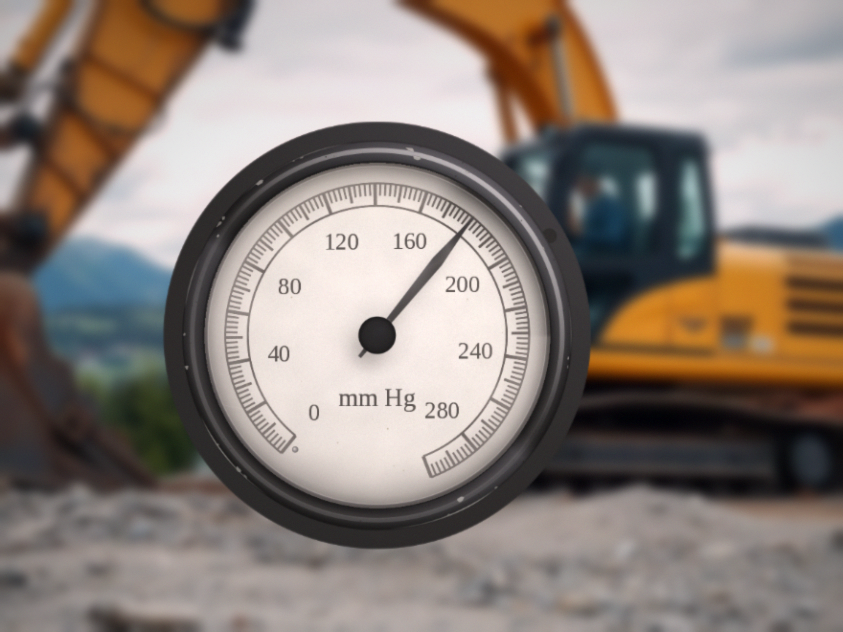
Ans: {"value": 180, "unit": "mmHg"}
